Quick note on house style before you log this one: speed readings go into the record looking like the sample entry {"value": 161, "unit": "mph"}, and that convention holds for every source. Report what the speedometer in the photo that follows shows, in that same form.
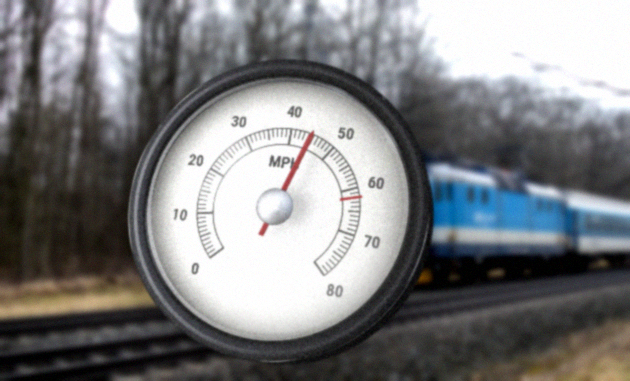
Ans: {"value": 45, "unit": "mph"}
